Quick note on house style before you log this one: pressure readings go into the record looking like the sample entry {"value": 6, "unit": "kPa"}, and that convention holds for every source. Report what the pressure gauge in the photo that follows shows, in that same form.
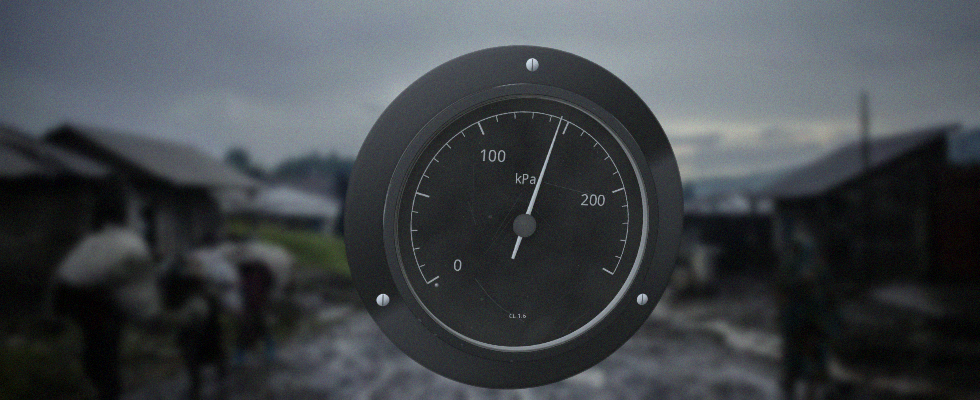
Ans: {"value": 145, "unit": "kPa"}
